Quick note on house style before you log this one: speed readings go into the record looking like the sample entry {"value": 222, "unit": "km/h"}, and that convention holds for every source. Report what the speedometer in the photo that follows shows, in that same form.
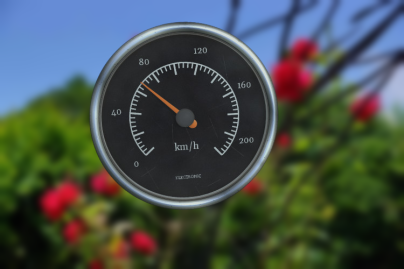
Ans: {"value": 68, "unit": "km/h"}
